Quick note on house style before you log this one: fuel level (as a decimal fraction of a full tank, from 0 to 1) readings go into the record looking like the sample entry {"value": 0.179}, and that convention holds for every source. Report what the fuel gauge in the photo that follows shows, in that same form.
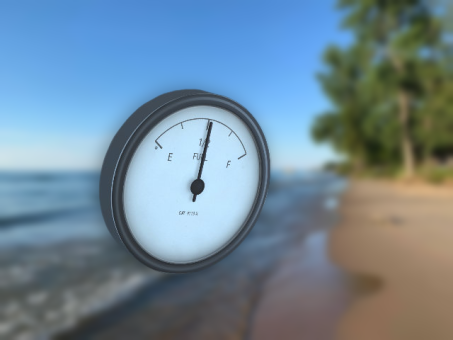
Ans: {"value": 0.5}
